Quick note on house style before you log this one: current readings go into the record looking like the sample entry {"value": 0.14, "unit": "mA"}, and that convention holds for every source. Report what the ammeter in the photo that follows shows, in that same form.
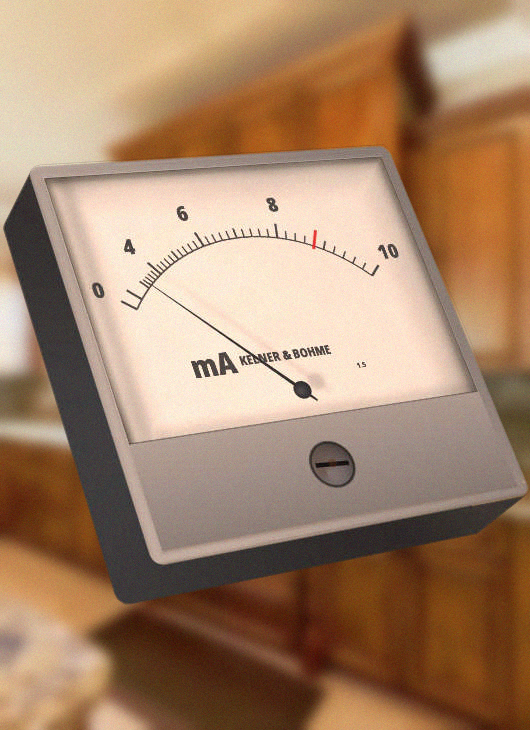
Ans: {"value": 3, "unit": "mA"}
